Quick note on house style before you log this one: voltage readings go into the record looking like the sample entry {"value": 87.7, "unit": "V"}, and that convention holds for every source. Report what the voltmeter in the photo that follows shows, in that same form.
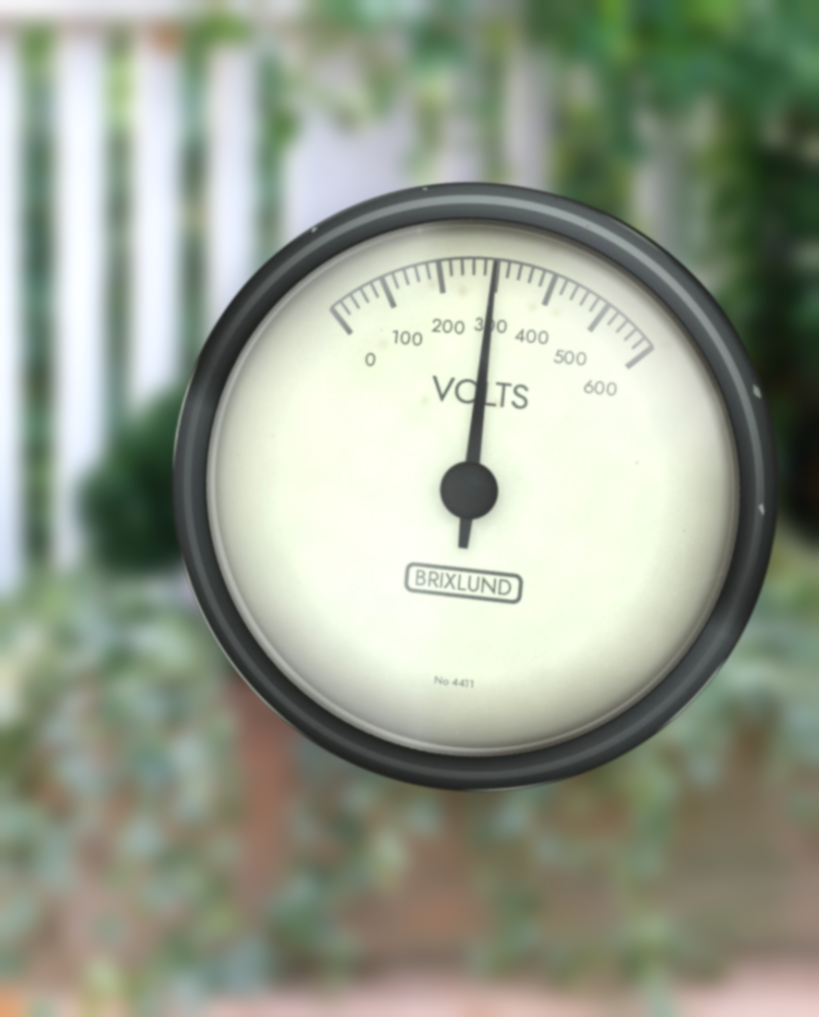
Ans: {"value": 300, "unit": "V"}
